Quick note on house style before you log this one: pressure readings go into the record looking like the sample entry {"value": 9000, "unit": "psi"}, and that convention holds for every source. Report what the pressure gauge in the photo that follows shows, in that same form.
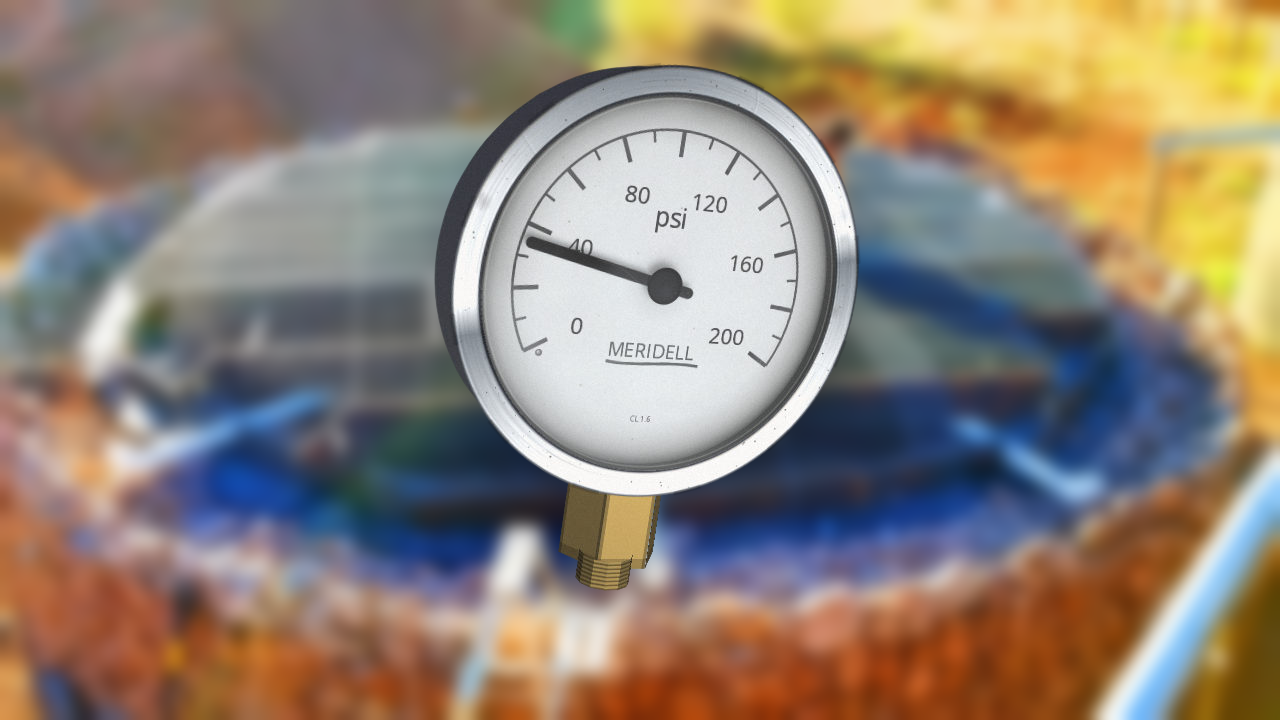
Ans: {"value": 35, "unit": "psi"}
